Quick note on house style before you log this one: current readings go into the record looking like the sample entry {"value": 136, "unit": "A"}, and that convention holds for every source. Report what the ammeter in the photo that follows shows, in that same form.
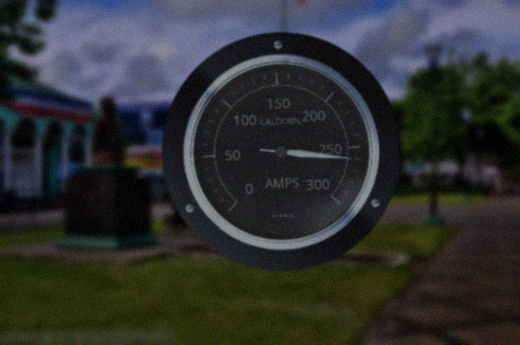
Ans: {"value": 260, "unit": "A"}
